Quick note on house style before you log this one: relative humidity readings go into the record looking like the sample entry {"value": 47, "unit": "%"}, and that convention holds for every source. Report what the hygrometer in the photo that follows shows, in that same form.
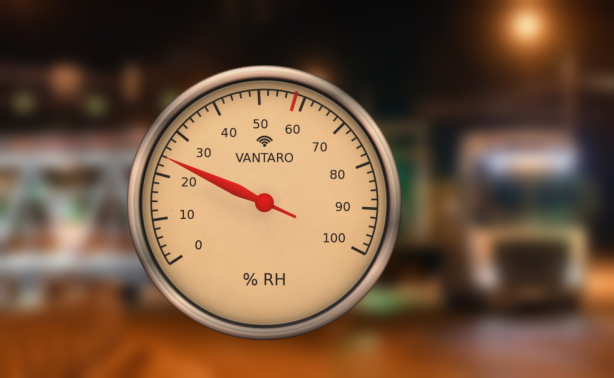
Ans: {"value": 24, "unit": "%"}
